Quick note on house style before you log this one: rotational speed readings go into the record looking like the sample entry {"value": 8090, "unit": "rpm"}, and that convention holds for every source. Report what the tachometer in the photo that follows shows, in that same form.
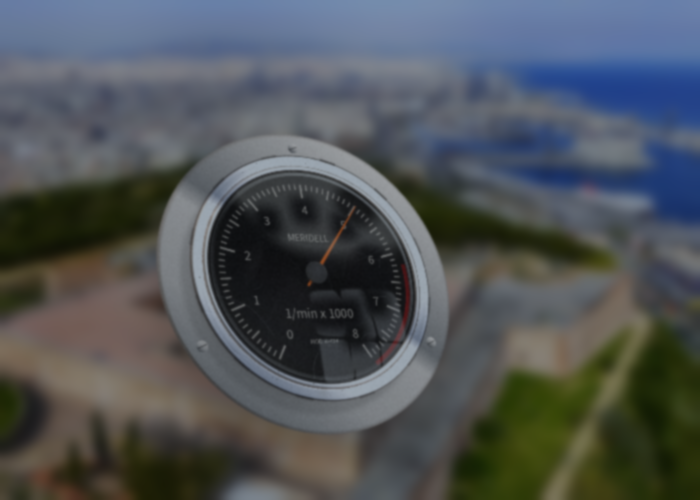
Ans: {"value": 5000, "unit": "rpm"}
